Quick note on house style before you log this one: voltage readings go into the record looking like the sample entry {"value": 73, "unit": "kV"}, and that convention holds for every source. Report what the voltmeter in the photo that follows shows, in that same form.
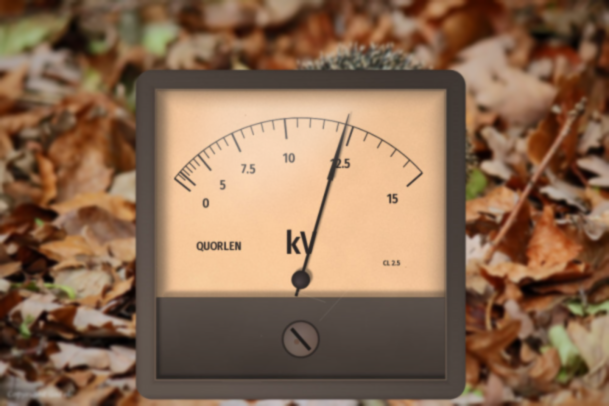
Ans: {"value": 12.25, "unit": "kV"}
